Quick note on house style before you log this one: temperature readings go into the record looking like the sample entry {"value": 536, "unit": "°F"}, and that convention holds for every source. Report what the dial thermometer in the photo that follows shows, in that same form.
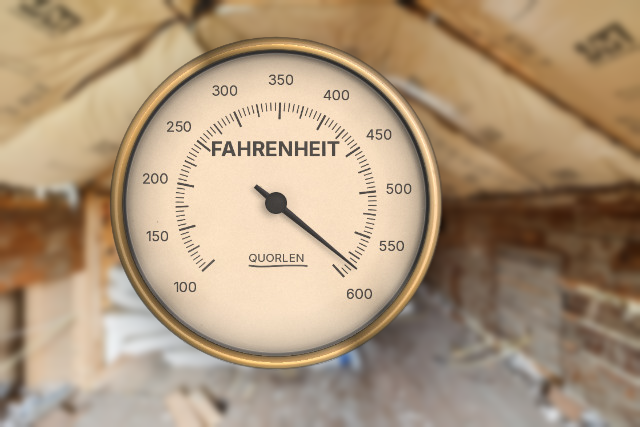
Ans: {"value": 585, "unit": "°F"}
